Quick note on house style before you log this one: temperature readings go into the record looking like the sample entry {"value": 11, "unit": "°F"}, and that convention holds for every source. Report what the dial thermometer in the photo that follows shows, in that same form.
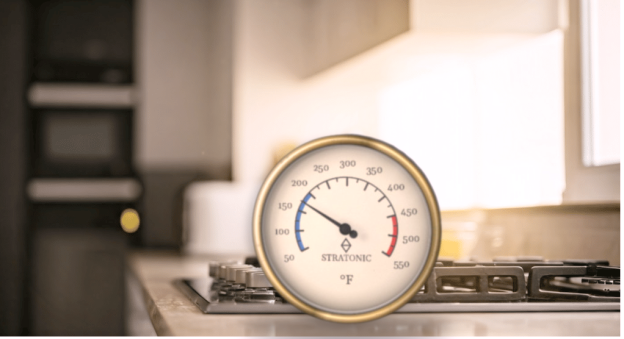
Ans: {"value": 175, "unit": "°F"}
